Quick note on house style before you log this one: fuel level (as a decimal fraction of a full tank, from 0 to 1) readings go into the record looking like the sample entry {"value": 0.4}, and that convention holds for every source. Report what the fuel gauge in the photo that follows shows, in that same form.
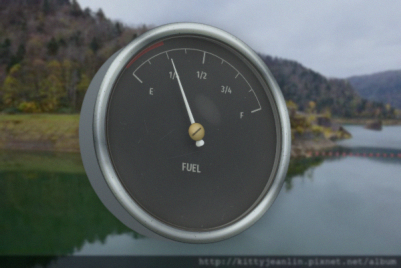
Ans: {"value": 0.25}
